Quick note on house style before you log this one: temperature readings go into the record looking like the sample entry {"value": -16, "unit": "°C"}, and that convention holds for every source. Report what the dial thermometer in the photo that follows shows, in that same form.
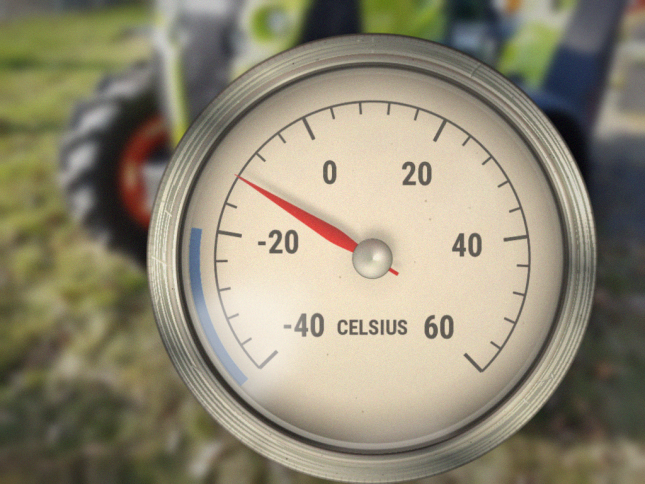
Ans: {"value": -12, "unit": "°C"}
